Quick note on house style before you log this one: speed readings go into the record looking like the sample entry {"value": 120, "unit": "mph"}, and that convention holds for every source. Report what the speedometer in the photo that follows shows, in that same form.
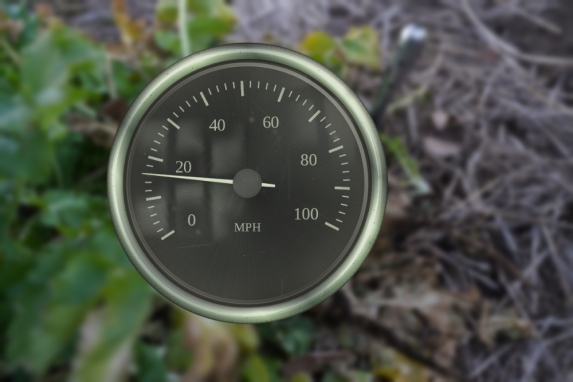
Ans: {"value": 16, "unit": "mph"}
